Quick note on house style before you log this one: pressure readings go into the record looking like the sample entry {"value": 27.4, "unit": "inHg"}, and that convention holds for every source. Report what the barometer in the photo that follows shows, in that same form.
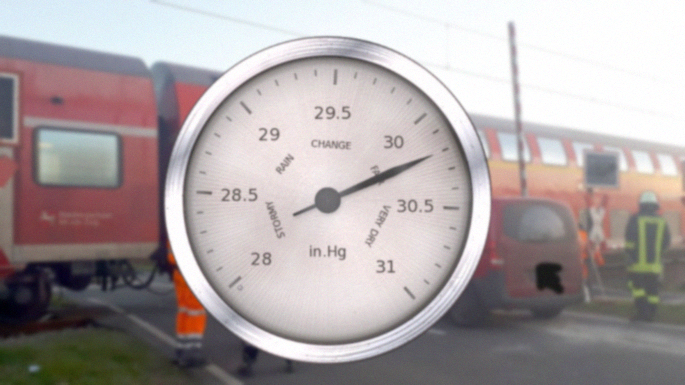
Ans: {"value": 30.2, "unit": "inHg"}
